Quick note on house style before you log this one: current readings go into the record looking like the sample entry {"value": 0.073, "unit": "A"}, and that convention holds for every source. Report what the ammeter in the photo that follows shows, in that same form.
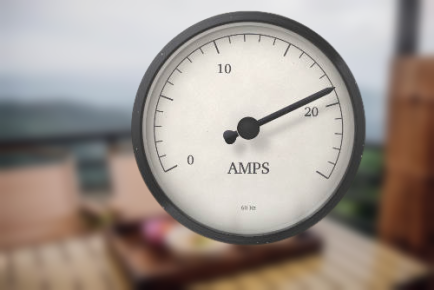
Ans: {"value": 19, "unit": "A"}
